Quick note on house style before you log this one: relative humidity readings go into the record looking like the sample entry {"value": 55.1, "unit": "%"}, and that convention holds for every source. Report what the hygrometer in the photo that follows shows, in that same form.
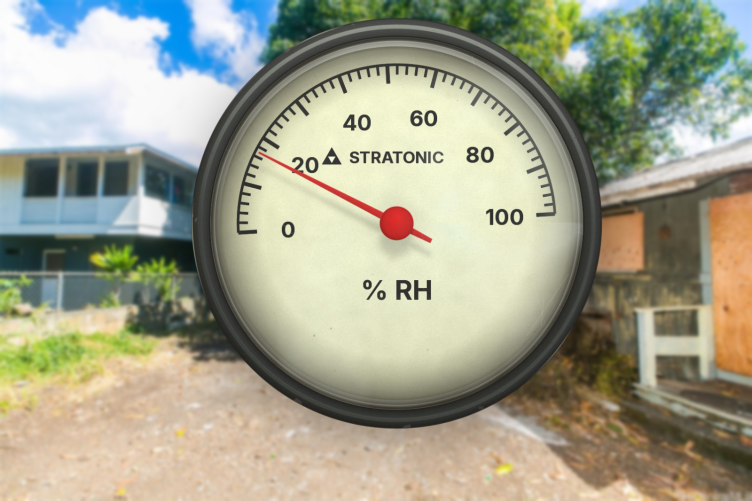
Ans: {"value": 17, "unit": "%"}
